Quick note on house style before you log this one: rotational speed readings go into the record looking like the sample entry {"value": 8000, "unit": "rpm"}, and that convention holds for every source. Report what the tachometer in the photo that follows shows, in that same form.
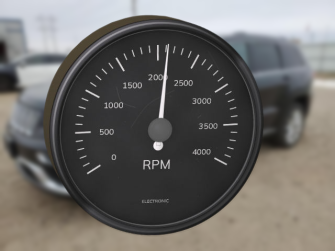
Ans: {"value": 2100, "unit": "rpm"}
